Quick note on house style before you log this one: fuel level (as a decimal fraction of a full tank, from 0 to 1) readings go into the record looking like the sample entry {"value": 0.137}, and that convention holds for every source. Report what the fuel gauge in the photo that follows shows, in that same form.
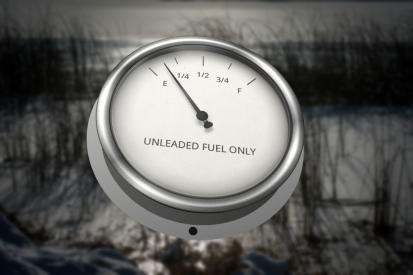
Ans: {"value": 0.125}
